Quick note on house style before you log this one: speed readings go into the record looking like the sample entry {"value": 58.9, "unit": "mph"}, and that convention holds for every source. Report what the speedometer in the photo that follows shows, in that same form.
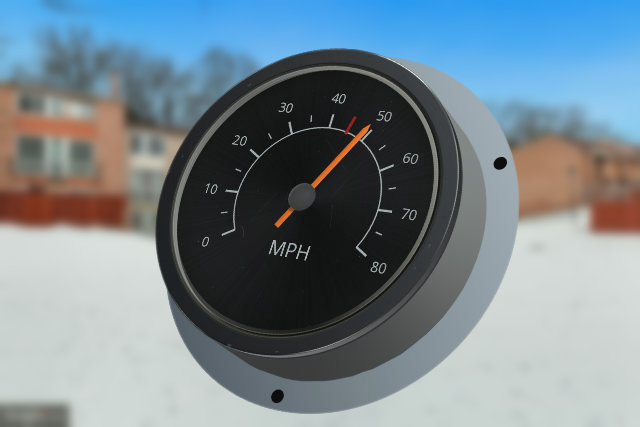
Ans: {"value": 50, "unit": "mph"}
